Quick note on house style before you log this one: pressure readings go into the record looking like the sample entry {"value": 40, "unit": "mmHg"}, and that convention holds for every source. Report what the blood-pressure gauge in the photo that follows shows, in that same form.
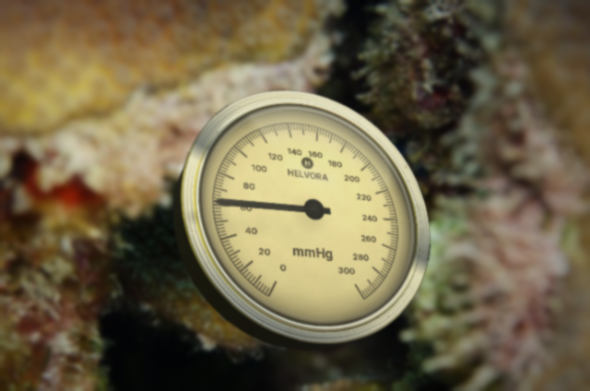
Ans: {"value": 60, "unit": "mmHg"}
